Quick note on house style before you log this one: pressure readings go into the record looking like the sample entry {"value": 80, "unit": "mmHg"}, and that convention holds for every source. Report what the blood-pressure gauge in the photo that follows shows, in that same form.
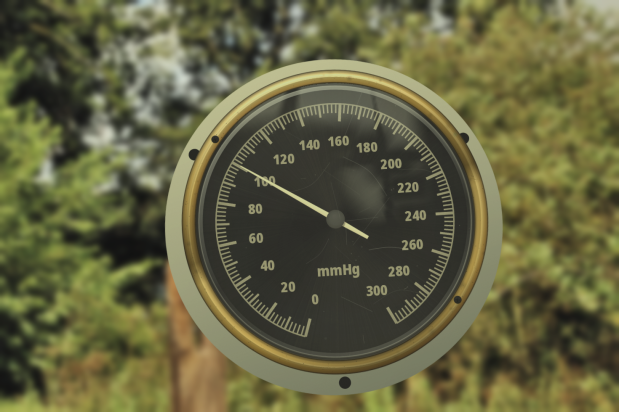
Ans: {"value": 100, "unit": "mmHg"}
